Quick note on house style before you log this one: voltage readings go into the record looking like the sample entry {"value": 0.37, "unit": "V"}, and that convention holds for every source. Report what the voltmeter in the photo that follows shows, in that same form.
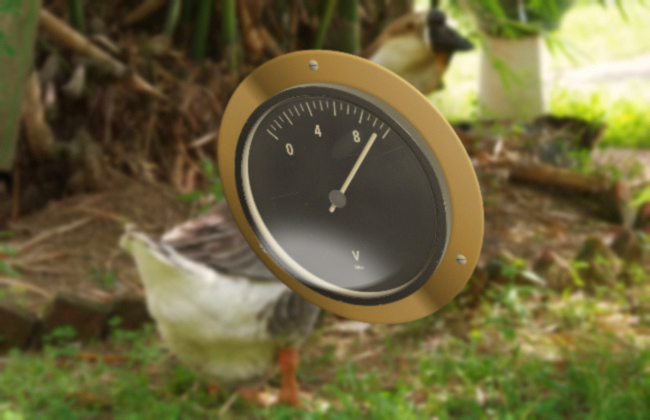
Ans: {"value": 9.5, "unit": "V"}
